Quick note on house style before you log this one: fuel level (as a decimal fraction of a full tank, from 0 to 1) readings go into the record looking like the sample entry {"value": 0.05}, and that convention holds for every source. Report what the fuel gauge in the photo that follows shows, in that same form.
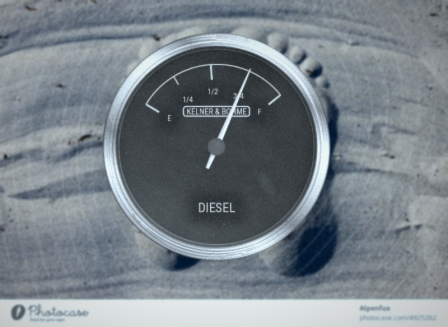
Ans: {"value": 0.75}
